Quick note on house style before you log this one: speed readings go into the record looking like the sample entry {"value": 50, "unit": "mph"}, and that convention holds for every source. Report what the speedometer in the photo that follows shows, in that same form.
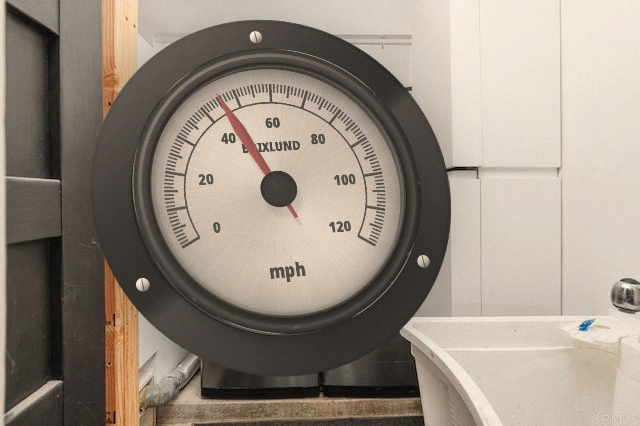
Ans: {"value": 45, "unit": "mph"}
